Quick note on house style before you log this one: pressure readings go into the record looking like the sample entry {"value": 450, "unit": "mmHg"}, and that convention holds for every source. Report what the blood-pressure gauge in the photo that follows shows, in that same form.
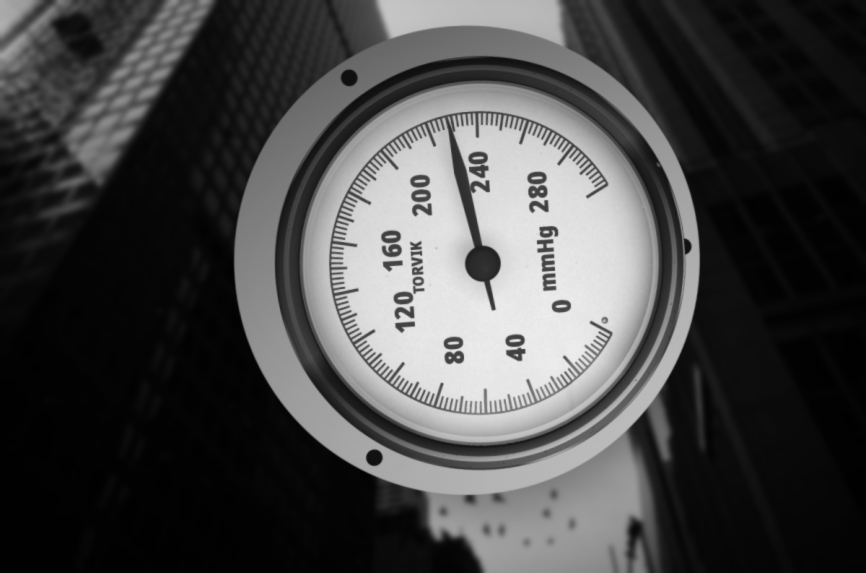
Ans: {"value": 228, "unit": "mmHg"}
